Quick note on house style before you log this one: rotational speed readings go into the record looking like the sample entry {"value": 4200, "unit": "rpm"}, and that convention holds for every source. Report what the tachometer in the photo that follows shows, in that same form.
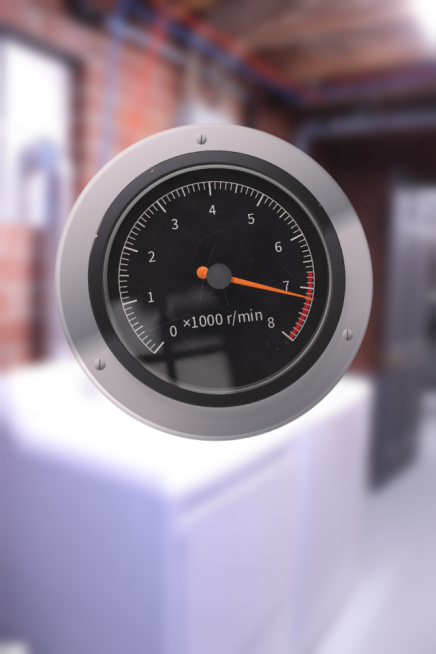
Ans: {"value": 7200, "unit": "rpm"}
